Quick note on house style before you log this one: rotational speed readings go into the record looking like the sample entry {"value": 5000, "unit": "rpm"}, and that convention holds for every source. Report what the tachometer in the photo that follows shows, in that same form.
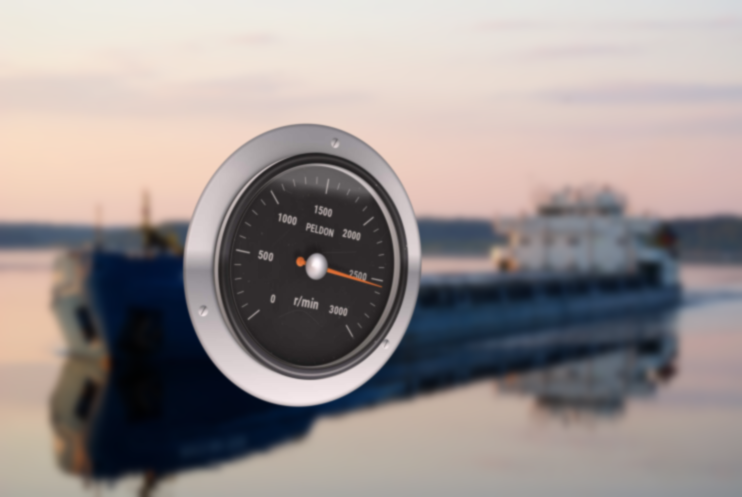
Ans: {"value": 2550, "unit": "rpm"}
